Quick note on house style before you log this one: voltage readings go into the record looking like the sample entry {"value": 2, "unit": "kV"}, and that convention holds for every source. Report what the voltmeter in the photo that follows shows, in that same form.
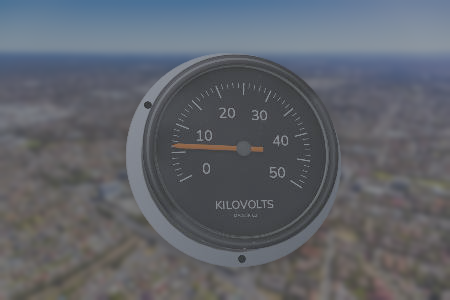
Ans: {"value": 6, "unit": "kV"}
